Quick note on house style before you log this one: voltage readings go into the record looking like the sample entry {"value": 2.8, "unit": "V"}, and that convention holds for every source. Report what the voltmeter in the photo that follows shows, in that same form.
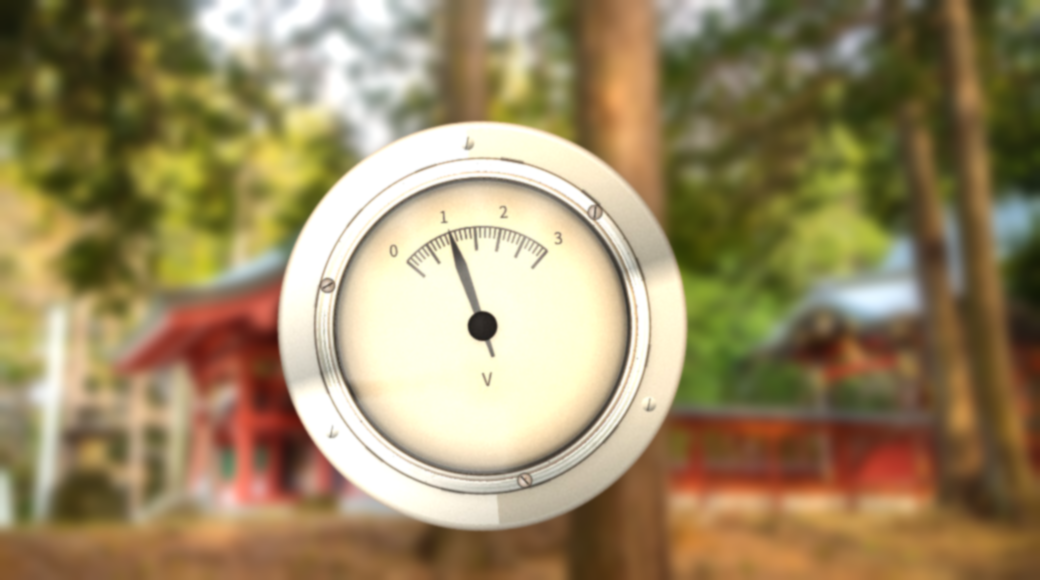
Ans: {"value": 1, "unit": "V"}
